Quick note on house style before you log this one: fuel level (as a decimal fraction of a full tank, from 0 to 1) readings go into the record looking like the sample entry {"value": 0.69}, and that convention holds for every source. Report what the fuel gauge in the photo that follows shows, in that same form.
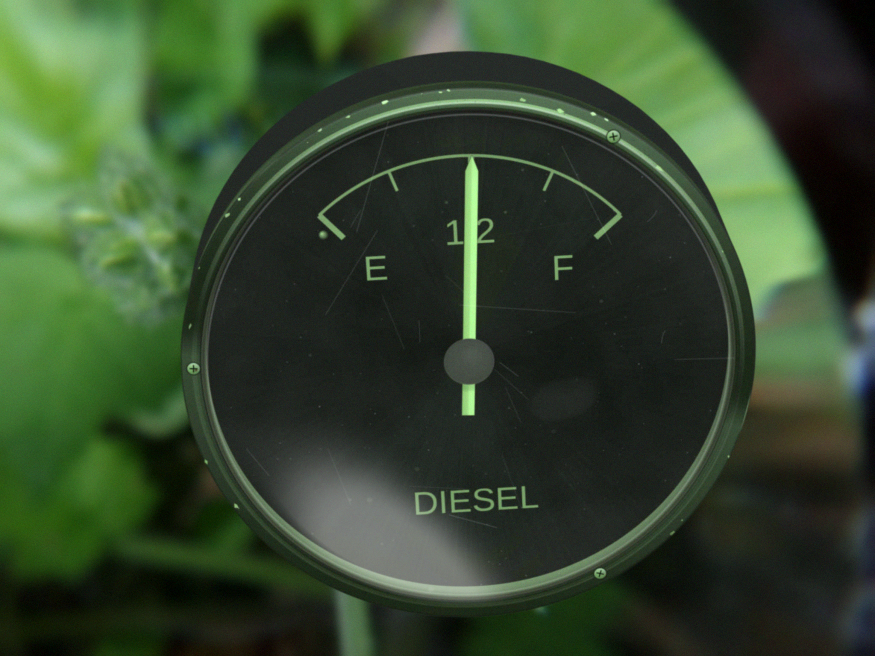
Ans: {"value": 0.5}
